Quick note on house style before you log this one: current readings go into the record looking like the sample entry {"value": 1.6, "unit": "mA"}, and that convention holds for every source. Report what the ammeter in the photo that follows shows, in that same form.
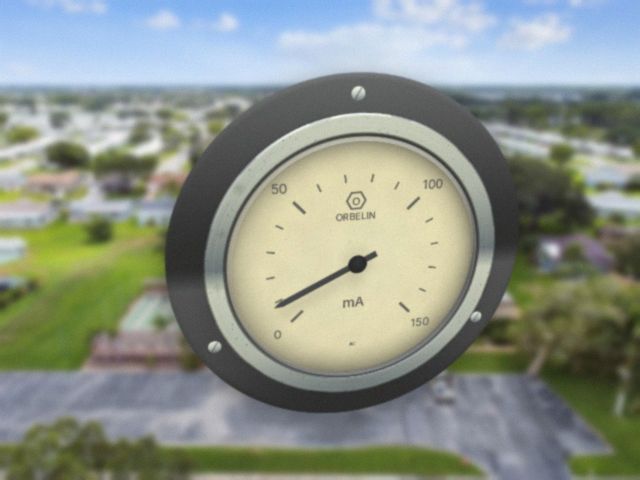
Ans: {"value": 10, "unit": "mA"}
